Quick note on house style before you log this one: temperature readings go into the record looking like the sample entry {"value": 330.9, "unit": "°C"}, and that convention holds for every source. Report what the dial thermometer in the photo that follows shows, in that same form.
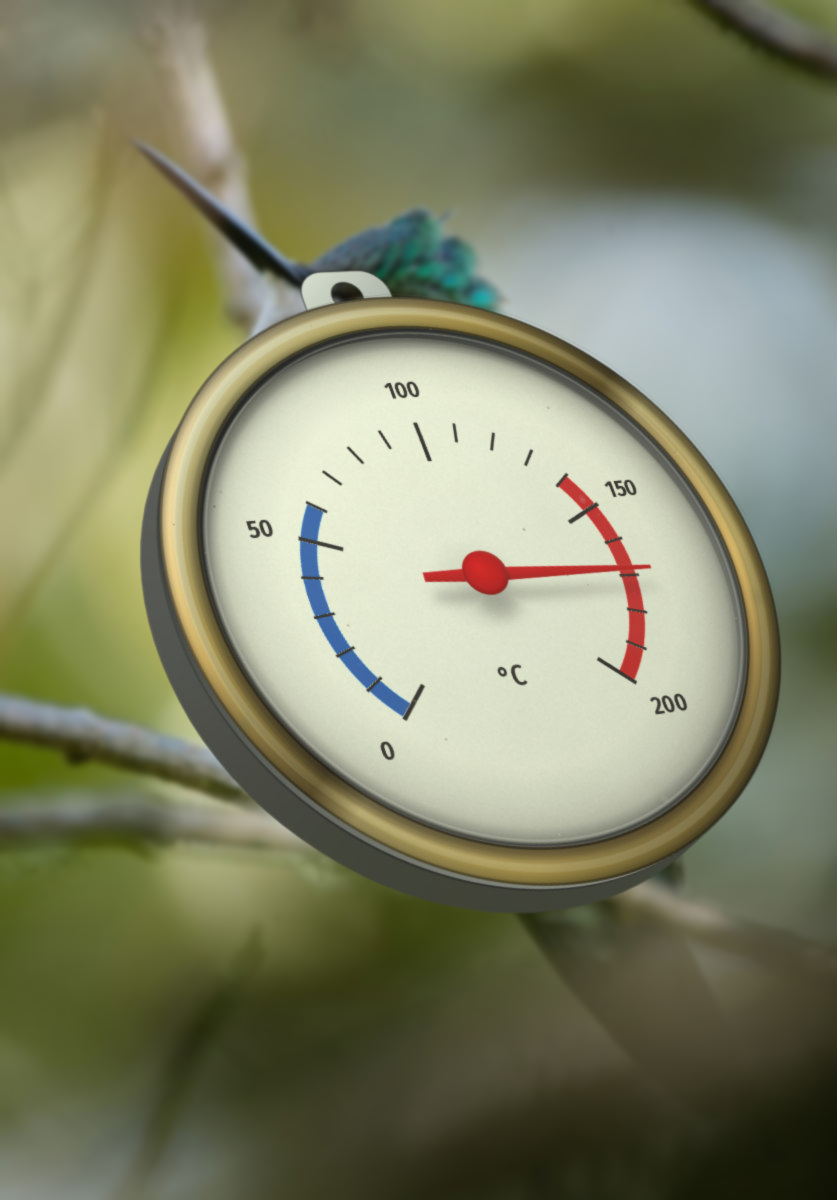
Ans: {"value": 170, "unit": "°C"}
